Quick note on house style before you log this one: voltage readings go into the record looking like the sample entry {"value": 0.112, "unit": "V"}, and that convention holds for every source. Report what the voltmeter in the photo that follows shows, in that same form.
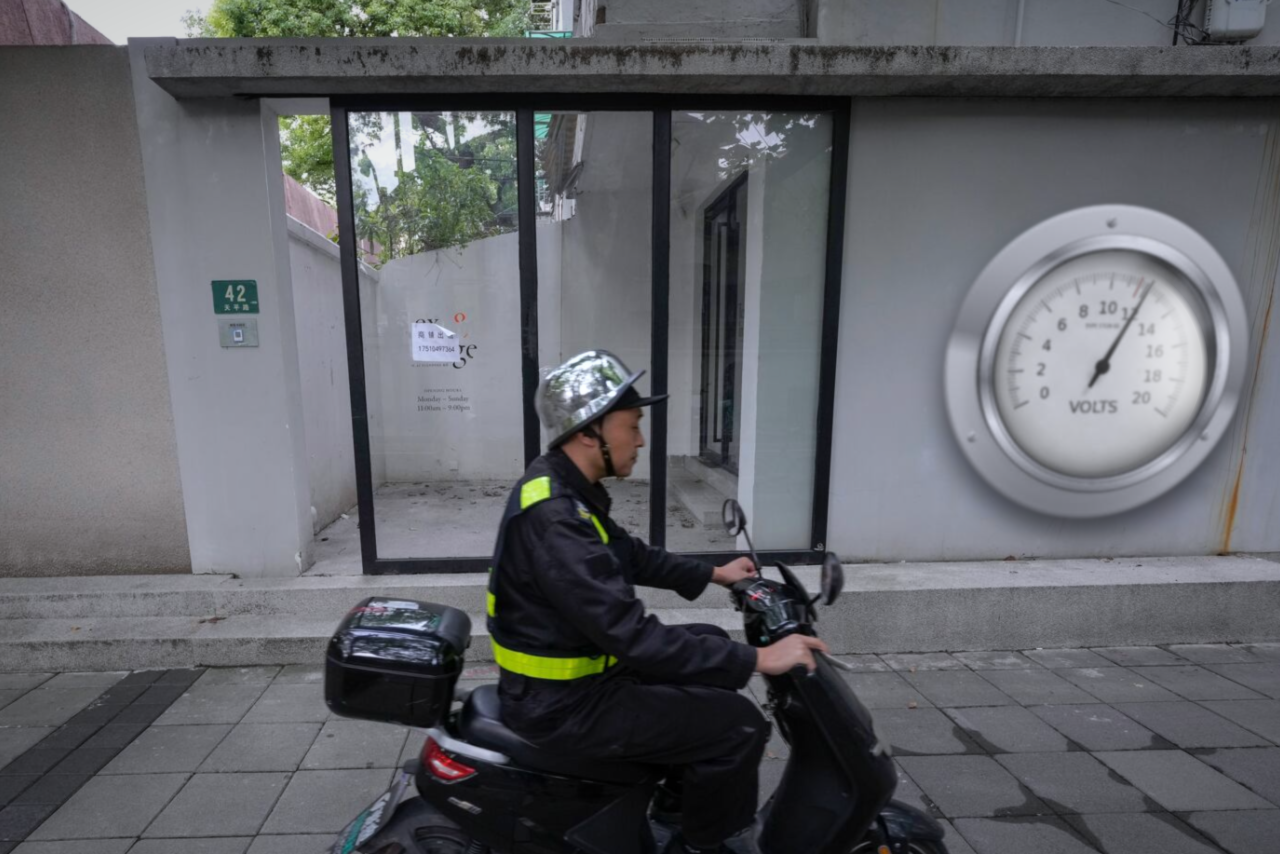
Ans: {"value": 12, "unit": "V"}
